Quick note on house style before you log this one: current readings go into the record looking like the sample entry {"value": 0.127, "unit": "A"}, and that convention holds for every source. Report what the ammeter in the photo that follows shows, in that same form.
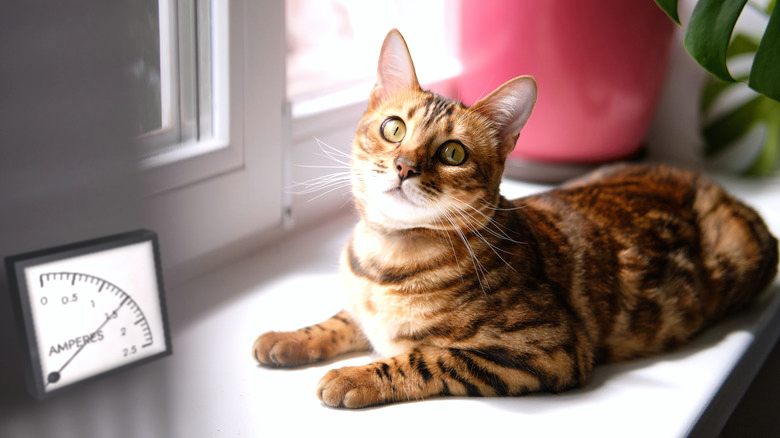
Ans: {"value": 1.5, "unit": "A"}
